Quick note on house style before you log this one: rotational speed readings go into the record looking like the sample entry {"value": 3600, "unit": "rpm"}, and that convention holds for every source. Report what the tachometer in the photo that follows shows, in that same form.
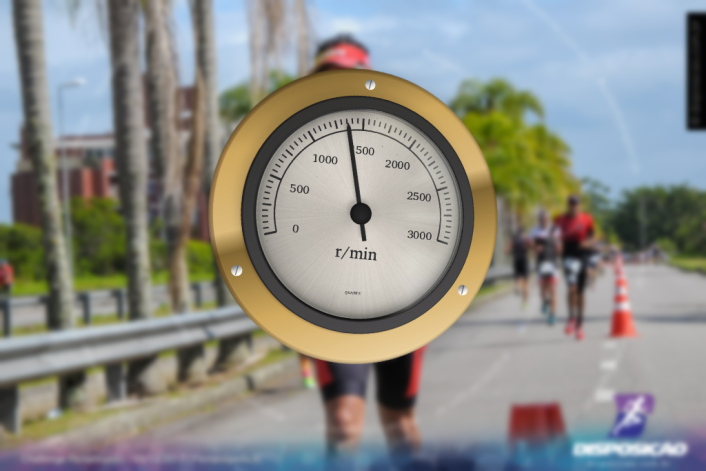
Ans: {"value": 1350, "unit": "rpm"}
